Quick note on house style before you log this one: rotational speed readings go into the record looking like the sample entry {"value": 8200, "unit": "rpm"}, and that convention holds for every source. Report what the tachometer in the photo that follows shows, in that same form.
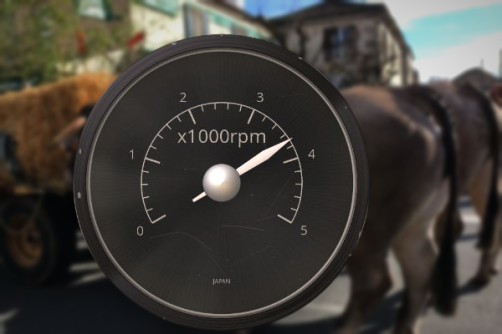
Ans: {"value": 3700, "unit": "rpm"}
